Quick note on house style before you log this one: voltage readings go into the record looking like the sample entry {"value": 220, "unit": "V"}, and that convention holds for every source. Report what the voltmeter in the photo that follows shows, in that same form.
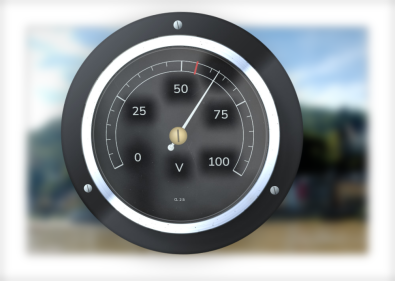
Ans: {"value": 62.5, "unit": "V"}
